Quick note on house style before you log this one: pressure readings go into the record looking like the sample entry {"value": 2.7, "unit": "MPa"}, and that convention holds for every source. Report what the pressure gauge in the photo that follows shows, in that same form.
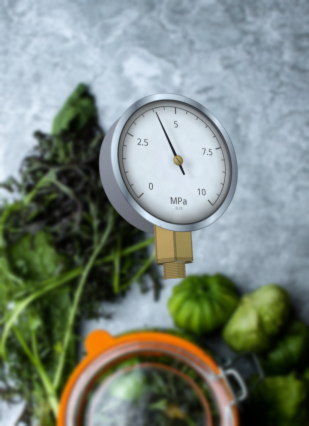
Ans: {"value": 4, "unit": "MPa"}
